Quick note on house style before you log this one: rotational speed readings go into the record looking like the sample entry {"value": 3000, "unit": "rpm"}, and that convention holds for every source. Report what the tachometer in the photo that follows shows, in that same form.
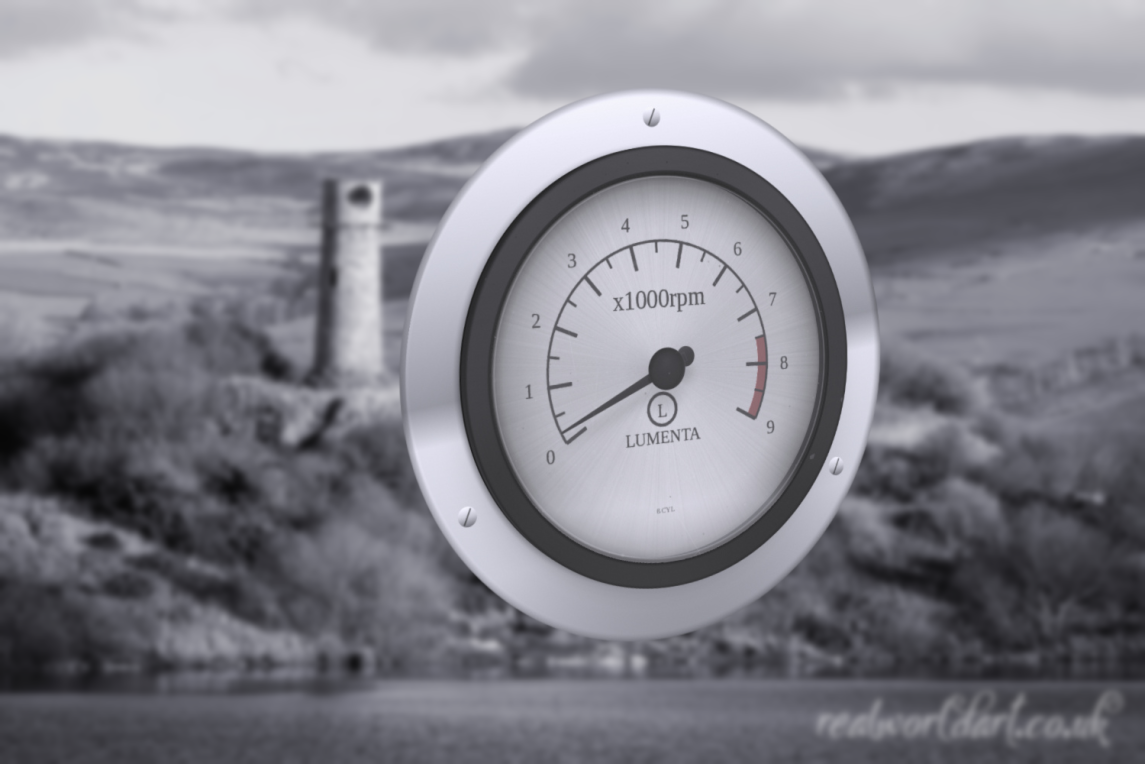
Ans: {"value": 250, "unit": "rpm"}
